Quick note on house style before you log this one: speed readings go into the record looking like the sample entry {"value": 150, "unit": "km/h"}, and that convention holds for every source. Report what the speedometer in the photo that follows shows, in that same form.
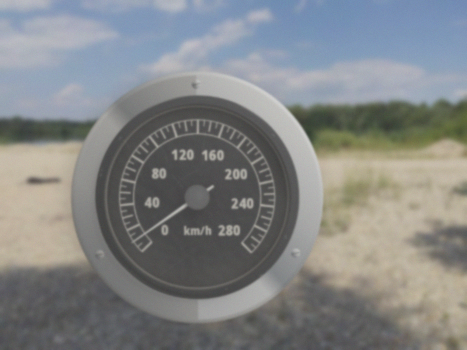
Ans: {"value": 10, "unit": "km/h"}
